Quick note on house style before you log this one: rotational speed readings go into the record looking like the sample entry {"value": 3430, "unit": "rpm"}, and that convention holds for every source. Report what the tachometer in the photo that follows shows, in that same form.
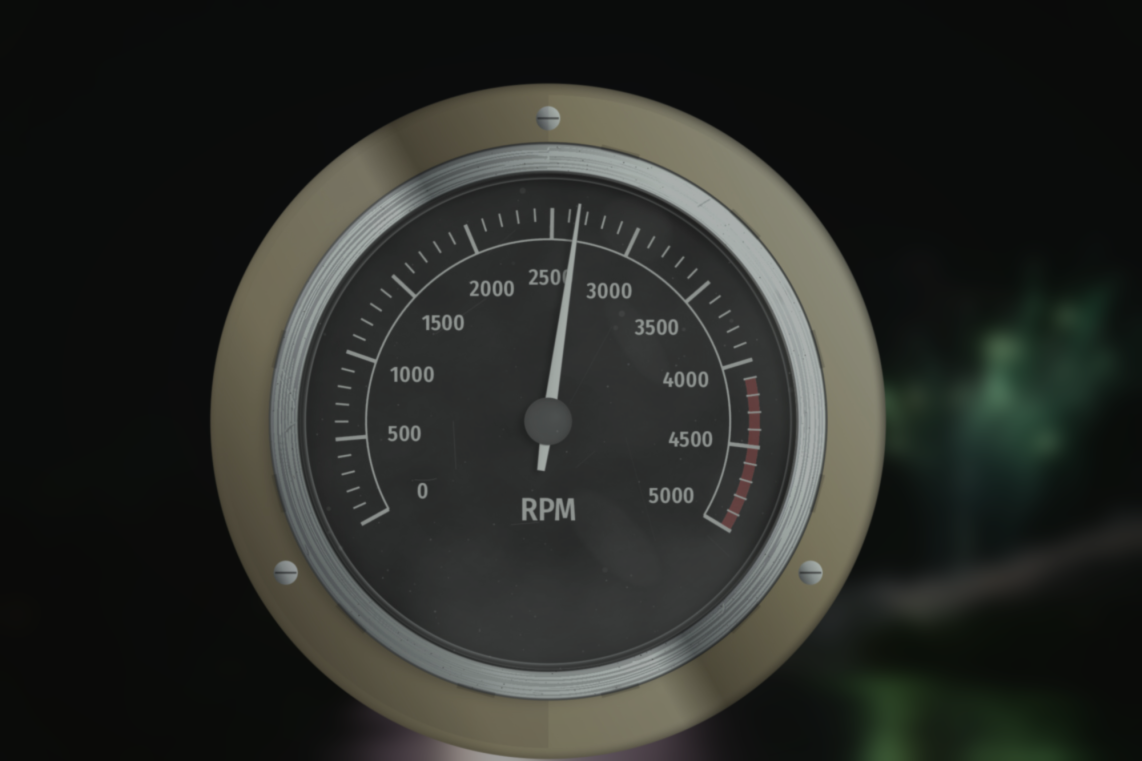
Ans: {"value": 2650, "unit": "rpm"}
